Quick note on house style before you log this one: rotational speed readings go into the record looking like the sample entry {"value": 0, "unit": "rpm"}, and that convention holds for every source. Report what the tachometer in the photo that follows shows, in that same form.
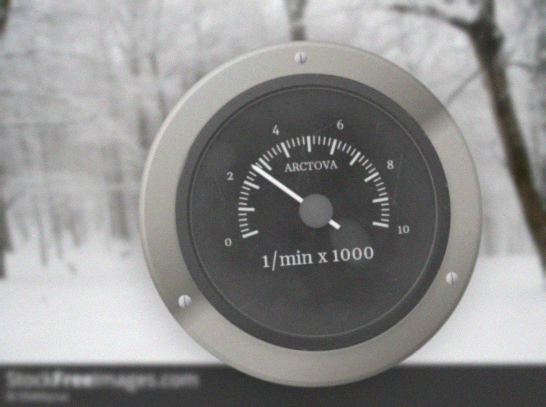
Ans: {"value": 2600, "unit": "rpm"}
